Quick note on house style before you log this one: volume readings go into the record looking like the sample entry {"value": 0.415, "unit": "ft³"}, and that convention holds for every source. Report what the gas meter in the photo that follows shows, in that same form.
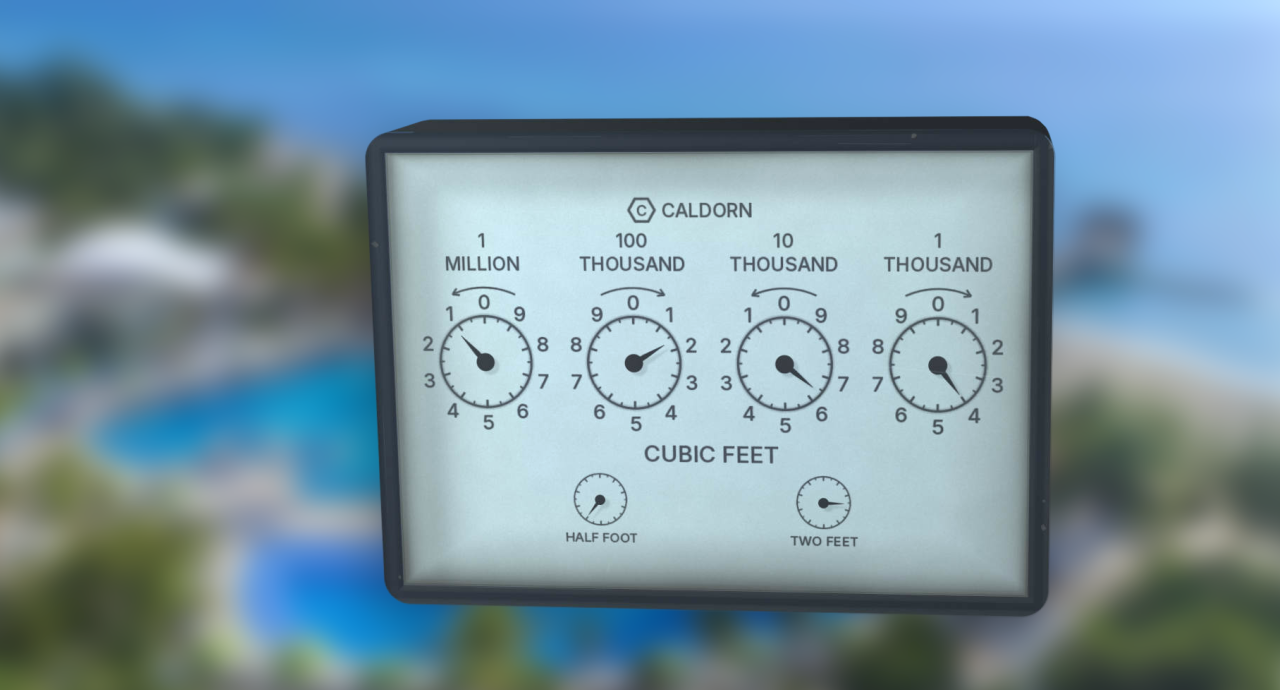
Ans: {"value": 116400, "unit": "ft³"}
